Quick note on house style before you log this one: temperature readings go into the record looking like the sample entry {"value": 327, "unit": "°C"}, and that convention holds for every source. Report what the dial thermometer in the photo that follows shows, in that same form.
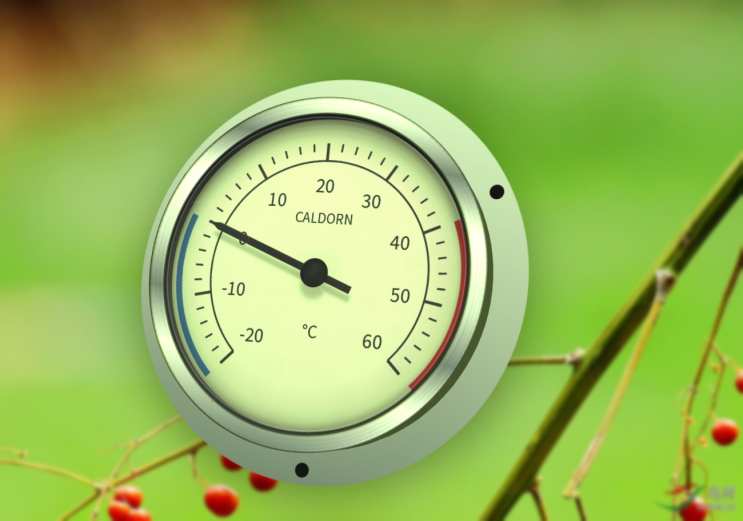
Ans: {"value": 0, "unit": "°C"}
